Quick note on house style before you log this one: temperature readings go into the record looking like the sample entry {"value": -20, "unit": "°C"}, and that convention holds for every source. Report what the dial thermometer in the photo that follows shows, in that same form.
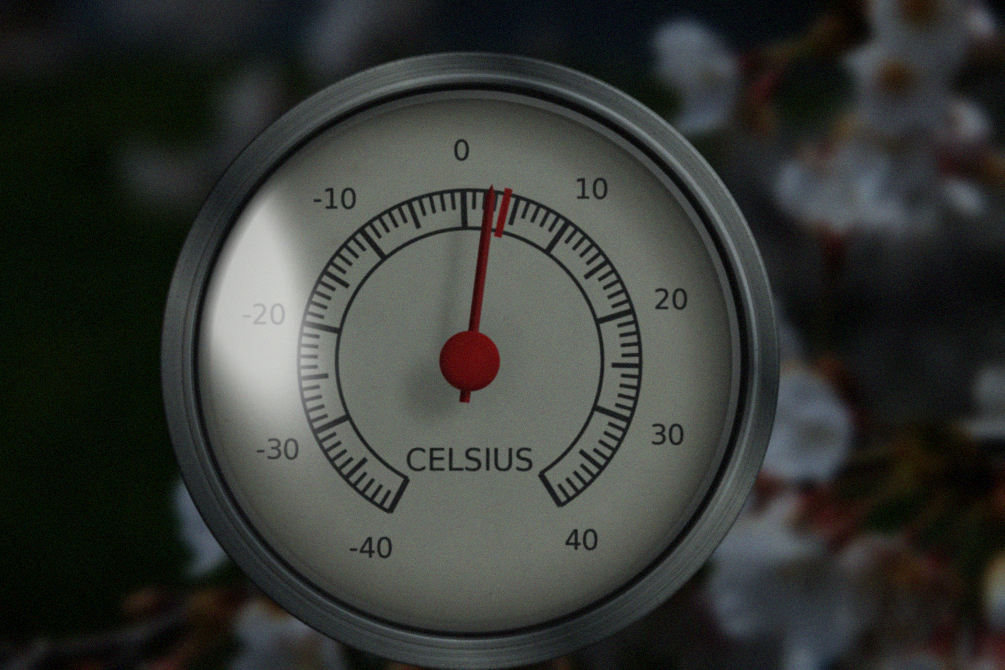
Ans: {"value": 2.5, "unit": "°C"}
